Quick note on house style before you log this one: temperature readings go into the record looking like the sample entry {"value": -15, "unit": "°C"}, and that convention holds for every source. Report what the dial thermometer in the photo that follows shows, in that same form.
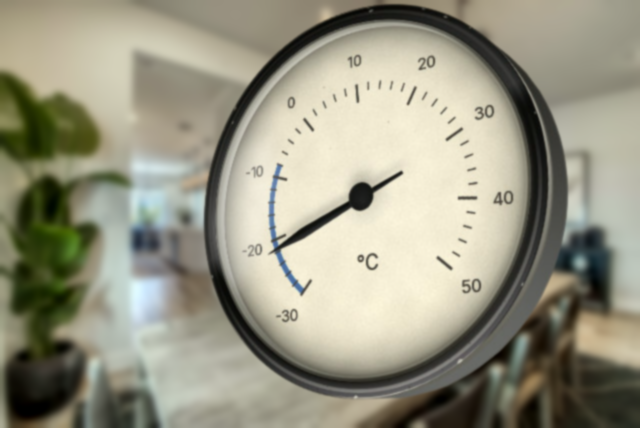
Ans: {"value": -22, "unit": "°C"}
